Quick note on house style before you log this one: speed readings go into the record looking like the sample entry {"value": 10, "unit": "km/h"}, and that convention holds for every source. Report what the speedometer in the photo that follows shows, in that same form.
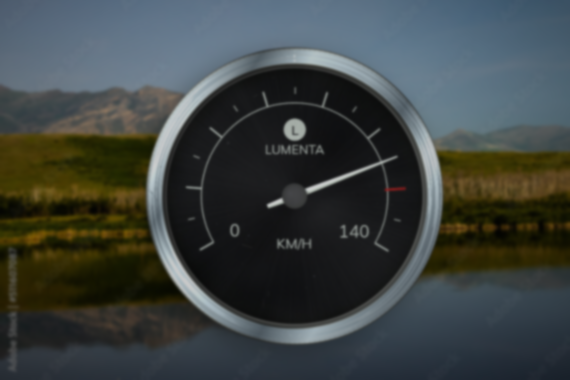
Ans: {"value": 110, "unit": "km/h"}
